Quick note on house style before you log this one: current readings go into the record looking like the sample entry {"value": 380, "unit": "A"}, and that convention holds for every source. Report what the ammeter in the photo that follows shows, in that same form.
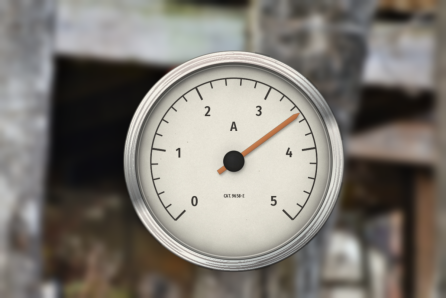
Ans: {"value": 3.5, "unit": "A"}
